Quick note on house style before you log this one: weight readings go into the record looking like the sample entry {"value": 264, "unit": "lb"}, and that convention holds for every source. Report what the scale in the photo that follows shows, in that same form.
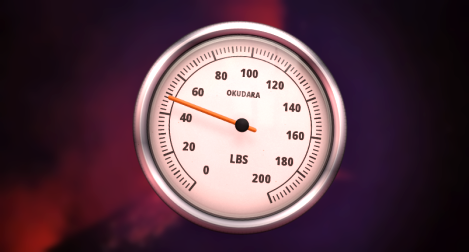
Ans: {"value": 48, "unit": "lb"}
